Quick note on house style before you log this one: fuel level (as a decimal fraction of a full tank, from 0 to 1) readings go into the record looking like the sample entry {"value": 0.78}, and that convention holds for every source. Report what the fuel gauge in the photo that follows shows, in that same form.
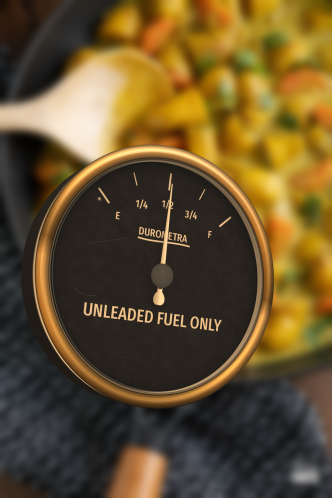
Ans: {"value": 0.5}
